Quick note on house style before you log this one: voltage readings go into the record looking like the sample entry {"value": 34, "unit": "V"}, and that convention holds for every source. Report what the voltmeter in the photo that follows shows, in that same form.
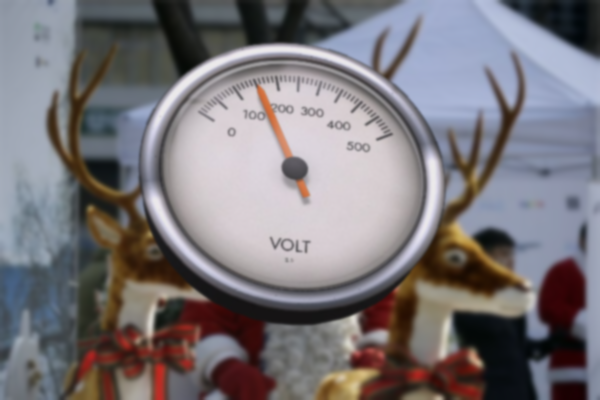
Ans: {"value": 150, "unit": "V"}
